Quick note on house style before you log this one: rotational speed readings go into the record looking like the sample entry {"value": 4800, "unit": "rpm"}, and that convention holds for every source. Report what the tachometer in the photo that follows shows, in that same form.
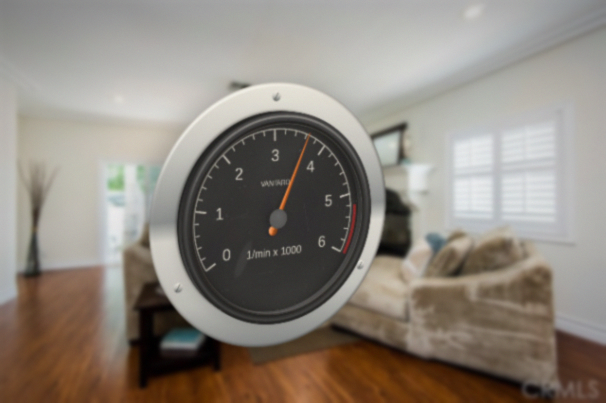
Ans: {"value": 3600, "unit": "rpm"}
